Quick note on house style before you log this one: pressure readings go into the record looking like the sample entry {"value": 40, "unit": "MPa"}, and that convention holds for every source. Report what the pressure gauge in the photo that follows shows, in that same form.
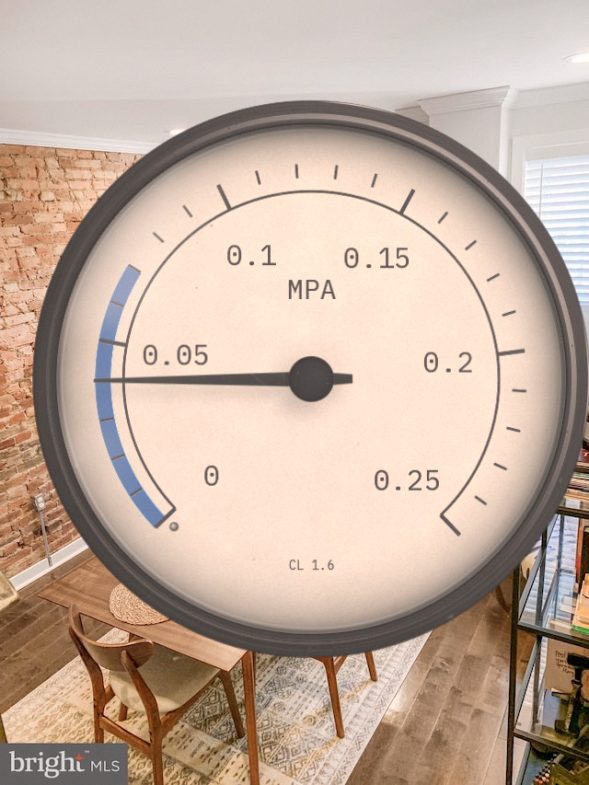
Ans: {"value": 0.04, "unit": "MPa"}
